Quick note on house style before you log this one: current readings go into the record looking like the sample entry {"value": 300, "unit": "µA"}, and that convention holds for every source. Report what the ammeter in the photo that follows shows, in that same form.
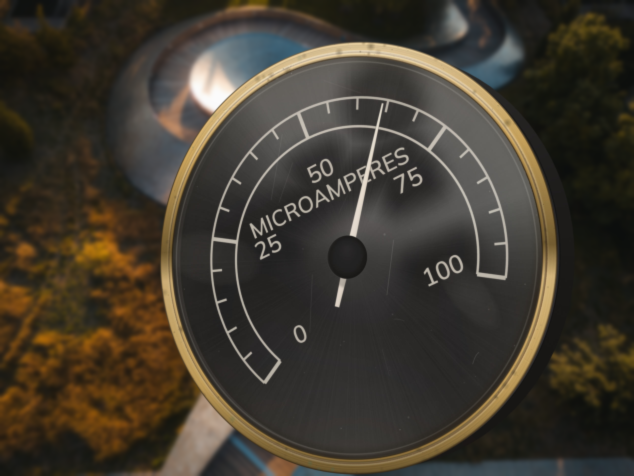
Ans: {"value": 65, "unit": "µA"}
